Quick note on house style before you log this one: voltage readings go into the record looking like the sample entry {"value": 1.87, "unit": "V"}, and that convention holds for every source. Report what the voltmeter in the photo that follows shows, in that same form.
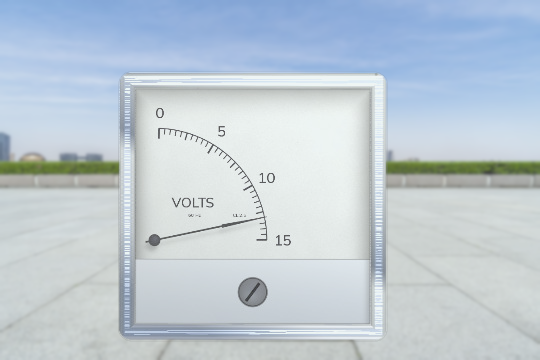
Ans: {"value": 13, "unit": "V"}
